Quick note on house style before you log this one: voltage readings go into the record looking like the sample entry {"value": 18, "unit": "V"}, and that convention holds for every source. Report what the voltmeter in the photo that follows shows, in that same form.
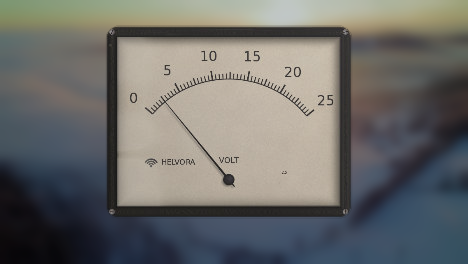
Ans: {"value": 2.5, "unit": "V"}
